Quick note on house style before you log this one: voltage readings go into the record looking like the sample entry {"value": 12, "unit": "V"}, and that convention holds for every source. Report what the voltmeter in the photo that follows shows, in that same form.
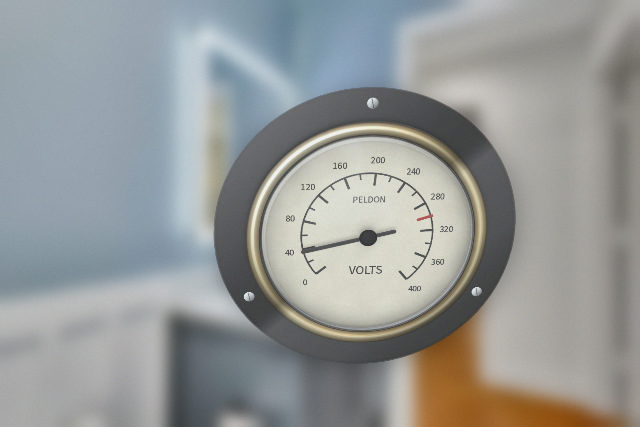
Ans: {"value": 40, "unit": "V"}
